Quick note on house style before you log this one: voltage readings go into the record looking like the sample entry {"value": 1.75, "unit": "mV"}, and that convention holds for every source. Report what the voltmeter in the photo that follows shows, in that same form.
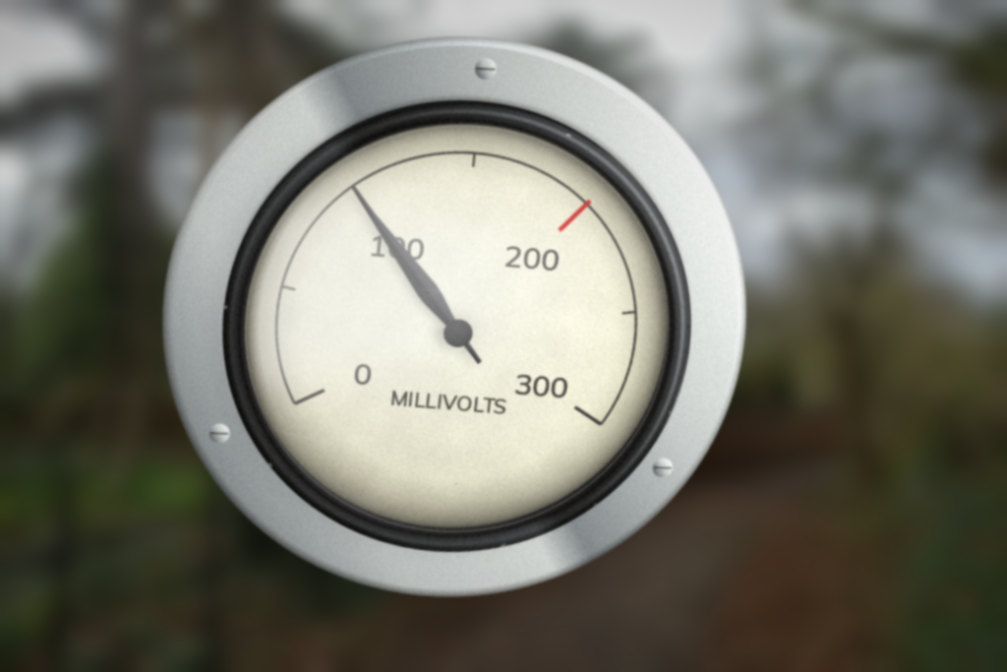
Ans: {"value": 100, "unit": "mV"}
